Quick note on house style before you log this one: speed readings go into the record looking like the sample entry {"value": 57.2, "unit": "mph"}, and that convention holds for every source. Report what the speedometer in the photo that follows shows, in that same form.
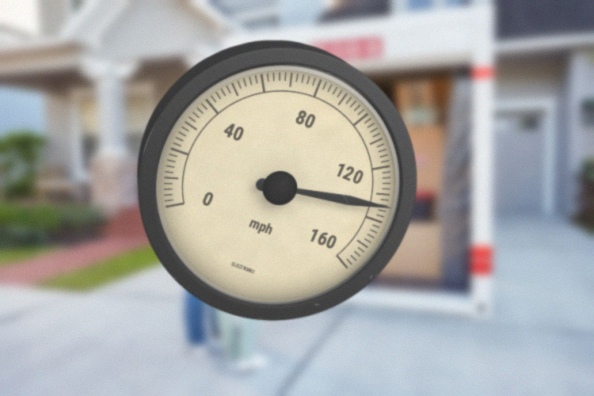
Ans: {"value": 134, "unit": "mph"}
